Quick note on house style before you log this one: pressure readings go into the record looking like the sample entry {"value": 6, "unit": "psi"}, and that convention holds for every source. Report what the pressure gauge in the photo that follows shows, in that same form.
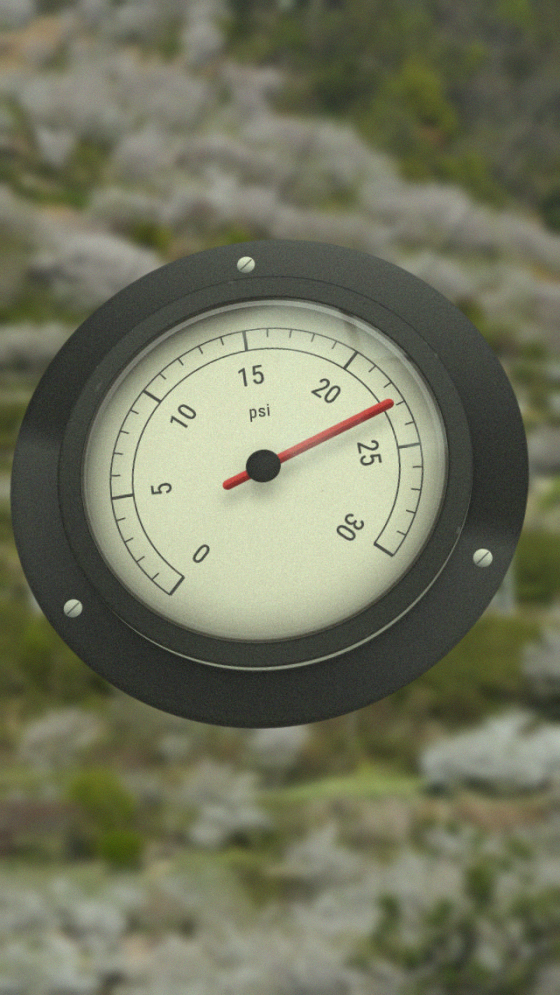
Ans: {"value": 23, "unit": "psi"}
